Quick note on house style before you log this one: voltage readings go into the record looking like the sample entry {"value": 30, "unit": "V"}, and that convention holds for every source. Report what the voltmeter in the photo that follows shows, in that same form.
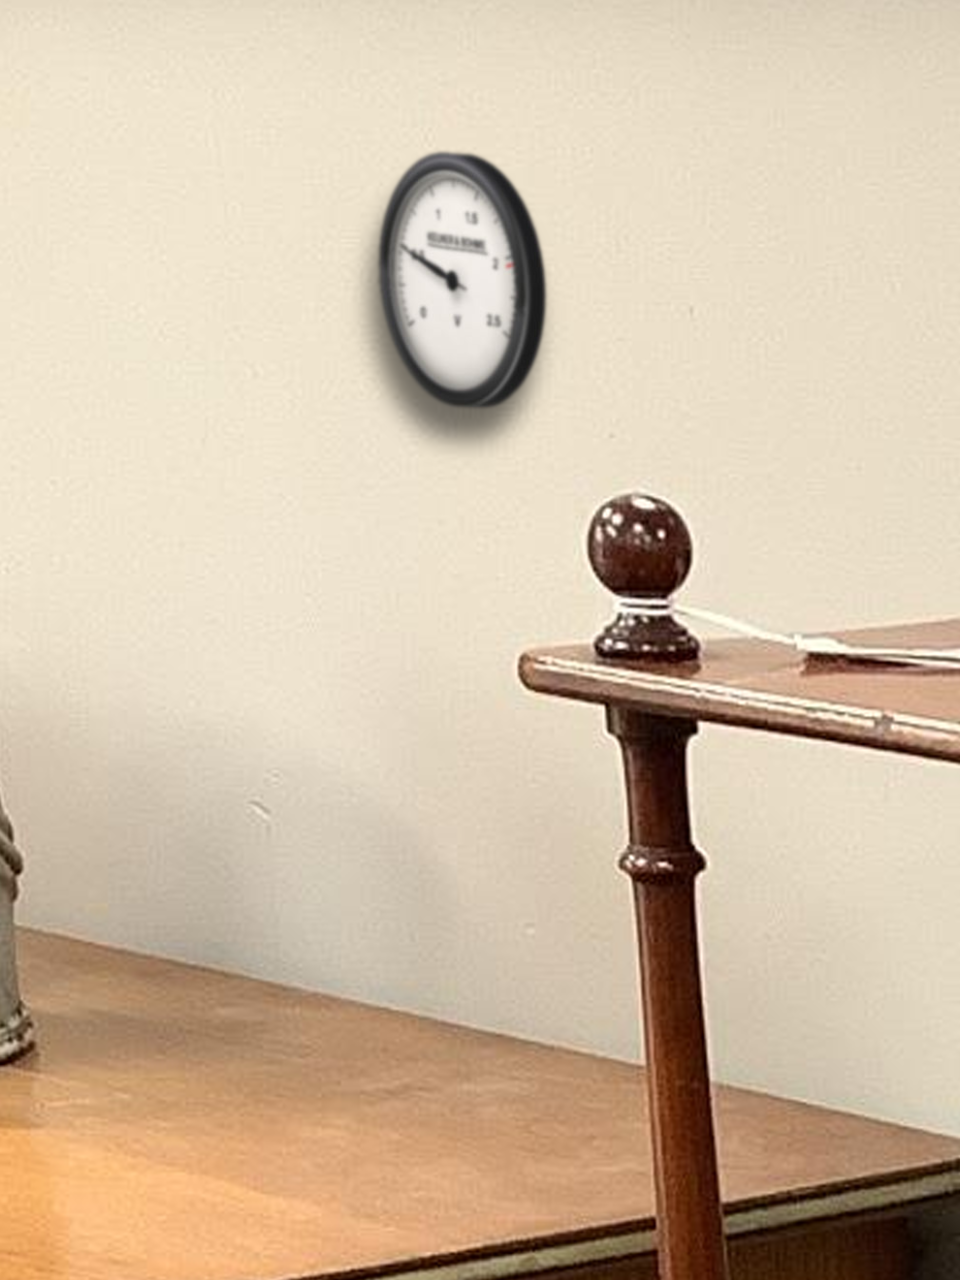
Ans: {"value": 0.5, "unit": "V"}
